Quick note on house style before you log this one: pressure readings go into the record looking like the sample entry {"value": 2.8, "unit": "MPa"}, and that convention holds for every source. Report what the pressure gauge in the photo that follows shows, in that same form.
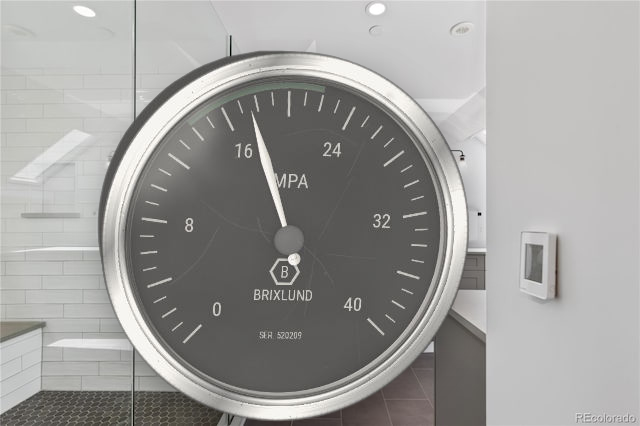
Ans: {"value": 17.5, "unit": "MPa"}
